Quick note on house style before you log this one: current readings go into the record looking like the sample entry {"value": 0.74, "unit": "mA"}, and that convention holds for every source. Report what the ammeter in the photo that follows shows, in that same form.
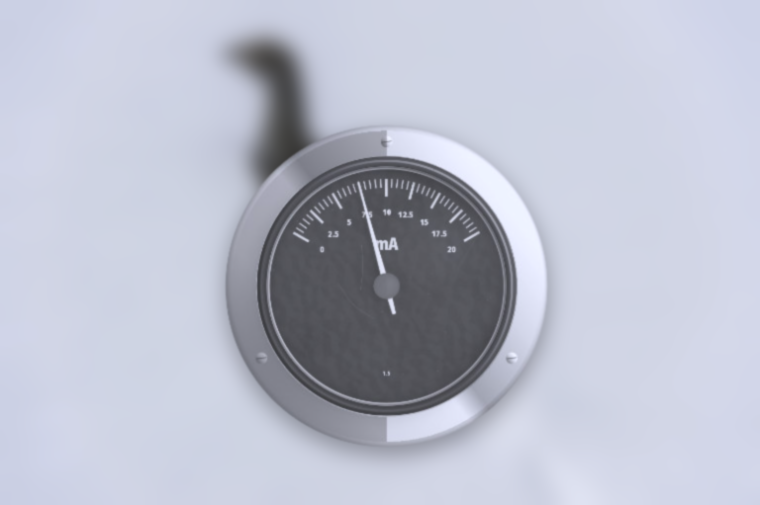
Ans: {"value": 7.5, "unit": "mA"}
